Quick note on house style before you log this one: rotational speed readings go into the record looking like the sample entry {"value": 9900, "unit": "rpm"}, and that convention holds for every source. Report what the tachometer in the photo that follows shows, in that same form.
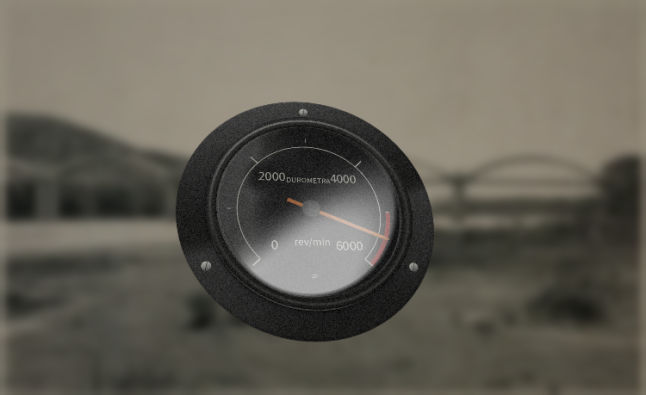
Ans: {"value": 5500, "unit": "rpm"}
